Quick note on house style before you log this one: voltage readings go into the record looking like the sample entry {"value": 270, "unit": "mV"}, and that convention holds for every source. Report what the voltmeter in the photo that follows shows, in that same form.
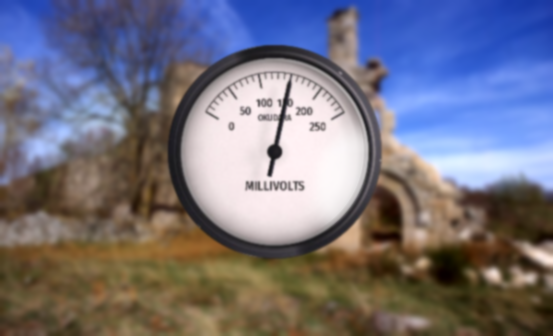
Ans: {"value": 150, "unit": "mV"}
